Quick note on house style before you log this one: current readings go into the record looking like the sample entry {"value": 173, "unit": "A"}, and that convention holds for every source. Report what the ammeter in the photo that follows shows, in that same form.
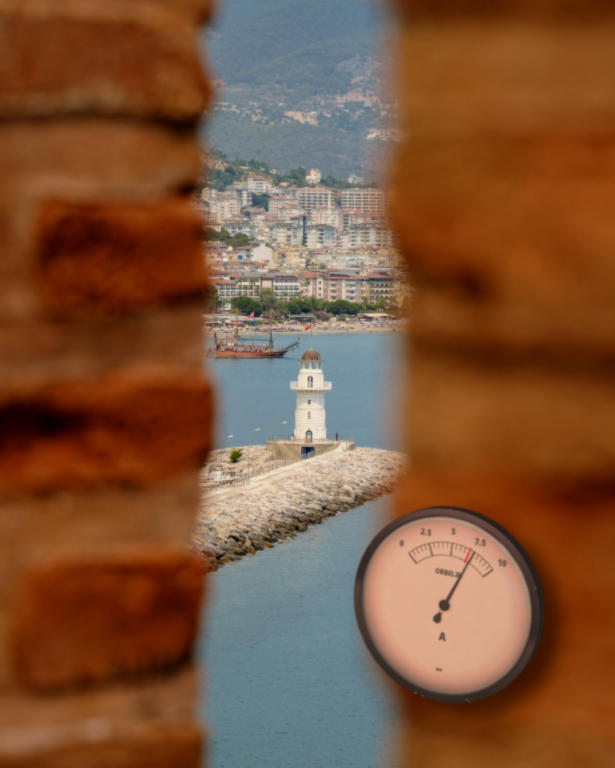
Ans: {"value": 7.5, "unit": "A"}
